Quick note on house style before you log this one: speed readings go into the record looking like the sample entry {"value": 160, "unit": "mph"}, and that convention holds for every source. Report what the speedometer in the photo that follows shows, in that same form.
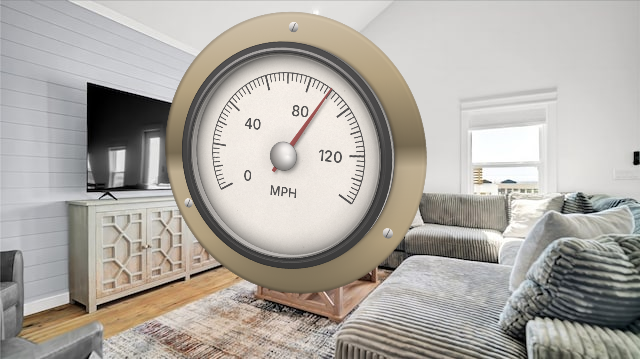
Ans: {"value": 90, "unit": "mph"}
